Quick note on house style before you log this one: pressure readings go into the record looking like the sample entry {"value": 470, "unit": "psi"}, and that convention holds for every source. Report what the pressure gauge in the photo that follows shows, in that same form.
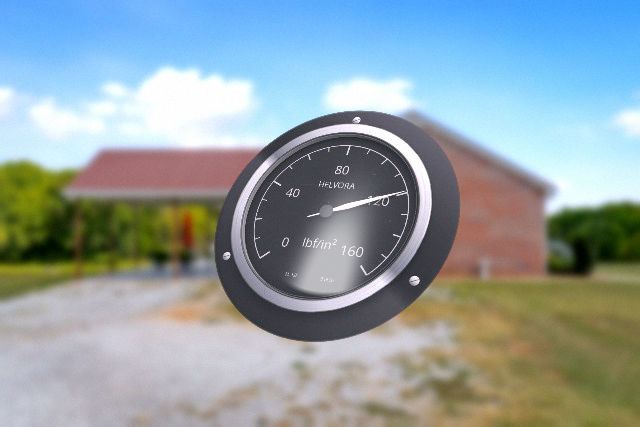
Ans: {"value": 120, "unit": "psi"}
